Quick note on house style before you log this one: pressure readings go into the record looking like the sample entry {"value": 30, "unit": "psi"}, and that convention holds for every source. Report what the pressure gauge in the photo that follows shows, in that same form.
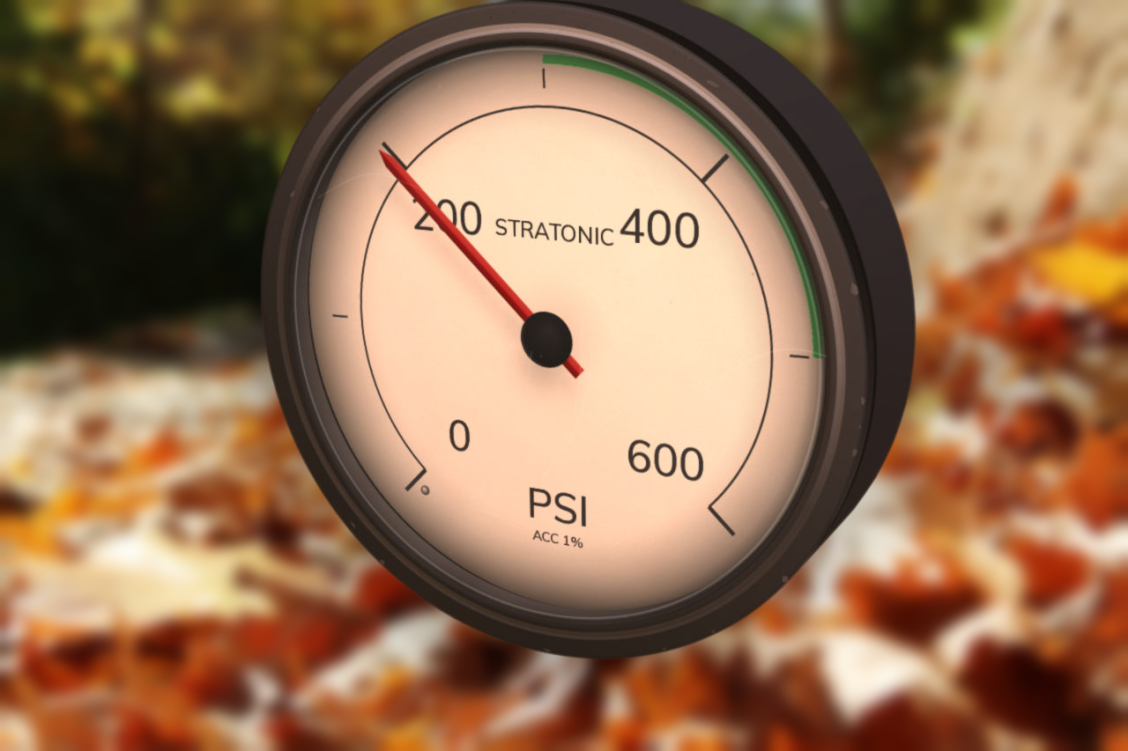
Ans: {"value": 200, "unit": "psi"}
